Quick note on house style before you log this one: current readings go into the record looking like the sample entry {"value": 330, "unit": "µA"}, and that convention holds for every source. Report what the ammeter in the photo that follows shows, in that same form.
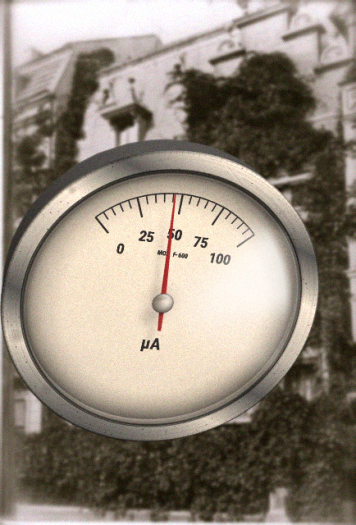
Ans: {"value": 45, "unit": "µA"}
